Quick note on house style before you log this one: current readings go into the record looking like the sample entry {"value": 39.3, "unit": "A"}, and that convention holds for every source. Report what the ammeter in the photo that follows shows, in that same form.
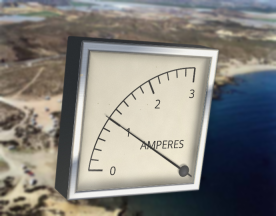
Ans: {"value": 1, "unit": "A"}
